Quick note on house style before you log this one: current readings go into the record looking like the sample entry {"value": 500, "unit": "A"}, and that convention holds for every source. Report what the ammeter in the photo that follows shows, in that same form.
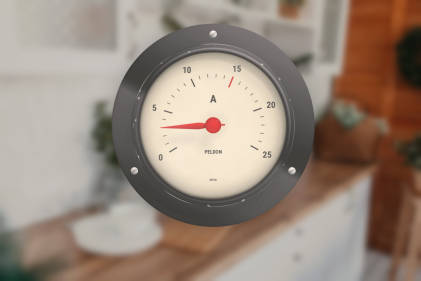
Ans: {"value": 3, "unit": "A"}
